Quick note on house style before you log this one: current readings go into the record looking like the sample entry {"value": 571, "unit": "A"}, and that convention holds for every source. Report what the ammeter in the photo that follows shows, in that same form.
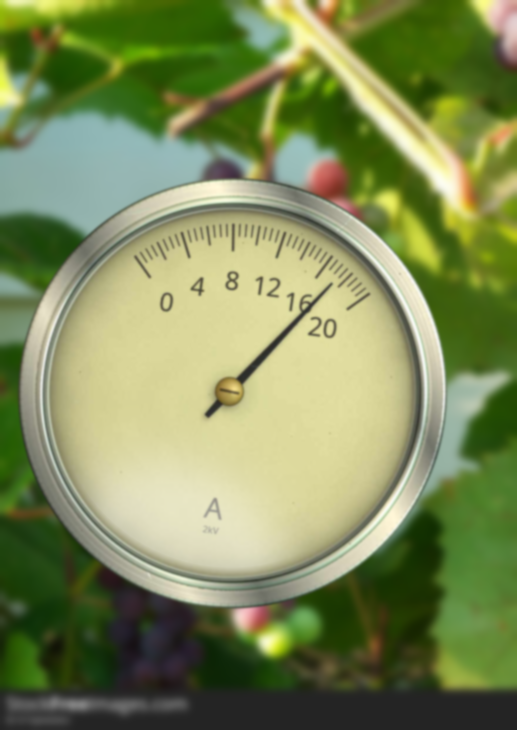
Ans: {"value": 17.5, "unit": "A"}
